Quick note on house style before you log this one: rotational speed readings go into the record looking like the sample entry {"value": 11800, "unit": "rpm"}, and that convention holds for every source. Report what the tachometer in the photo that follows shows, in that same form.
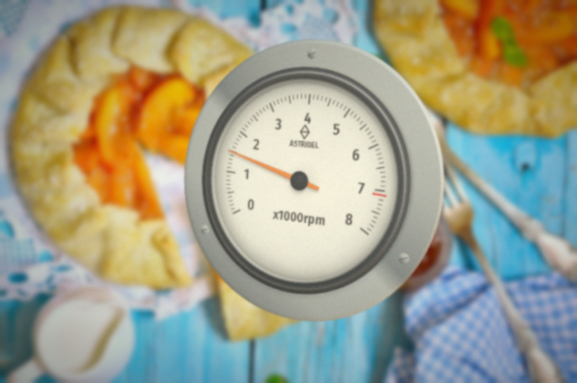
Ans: {"value": 1500, "unit": "rpm"}
